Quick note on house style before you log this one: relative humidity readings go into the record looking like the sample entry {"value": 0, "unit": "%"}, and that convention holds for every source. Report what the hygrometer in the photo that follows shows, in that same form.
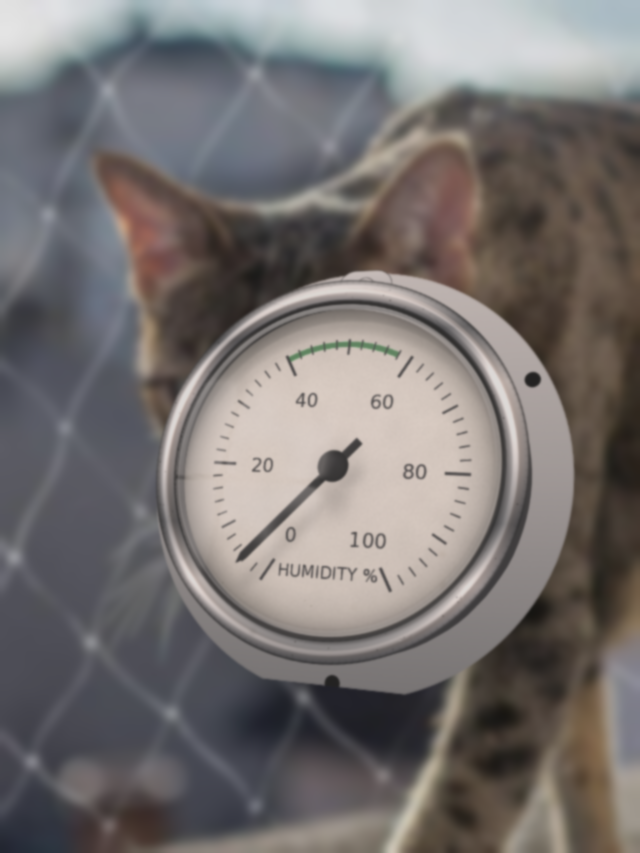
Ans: {"value": 4, "unit": "%"}
